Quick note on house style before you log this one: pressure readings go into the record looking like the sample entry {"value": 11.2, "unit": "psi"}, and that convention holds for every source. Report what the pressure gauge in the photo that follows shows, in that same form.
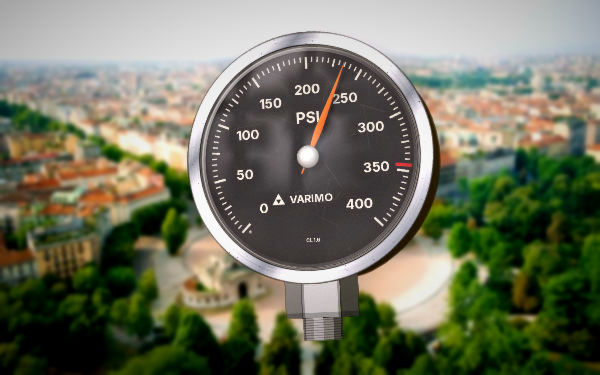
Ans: {"value": 235, "unit": "psi"}
